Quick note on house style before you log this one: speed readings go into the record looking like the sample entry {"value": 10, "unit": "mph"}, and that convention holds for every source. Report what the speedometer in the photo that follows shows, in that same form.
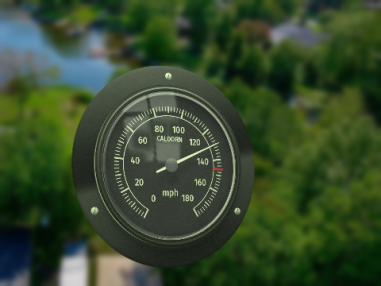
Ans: {"value": 130, "unit": "mph"}
